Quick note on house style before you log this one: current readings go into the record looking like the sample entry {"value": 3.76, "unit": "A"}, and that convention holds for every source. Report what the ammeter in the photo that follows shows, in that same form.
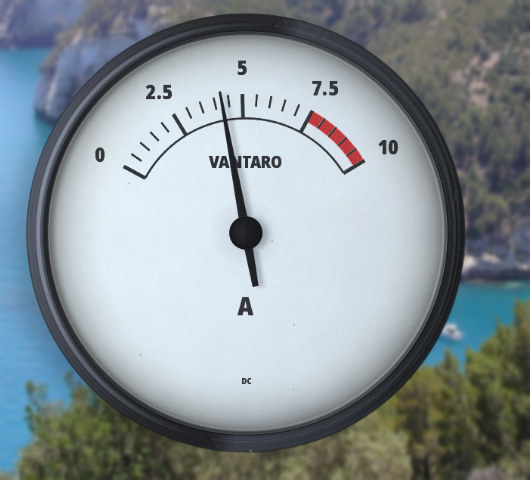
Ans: {"value": 4.25, "unit": "A"}
